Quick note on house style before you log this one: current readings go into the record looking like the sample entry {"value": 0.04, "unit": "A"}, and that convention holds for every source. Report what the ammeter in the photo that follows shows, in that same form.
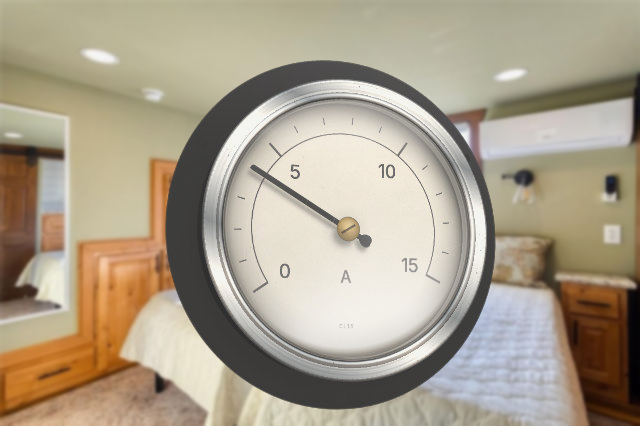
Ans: {"value": 4, "unit": "A"}
